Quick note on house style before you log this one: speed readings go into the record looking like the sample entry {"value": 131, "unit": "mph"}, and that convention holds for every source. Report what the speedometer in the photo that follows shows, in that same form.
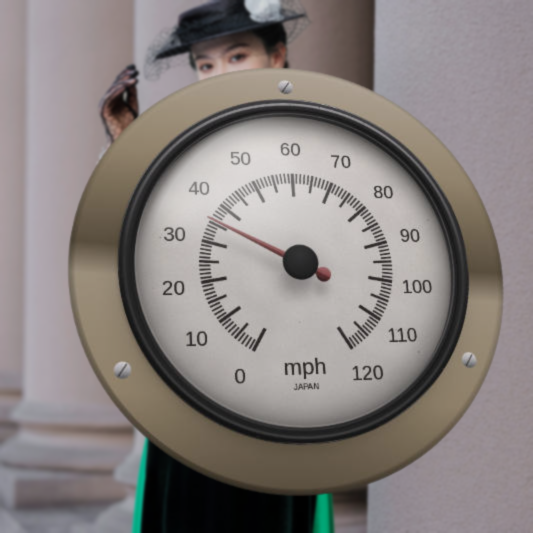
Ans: {"value": 35, "unit": "mph"}
